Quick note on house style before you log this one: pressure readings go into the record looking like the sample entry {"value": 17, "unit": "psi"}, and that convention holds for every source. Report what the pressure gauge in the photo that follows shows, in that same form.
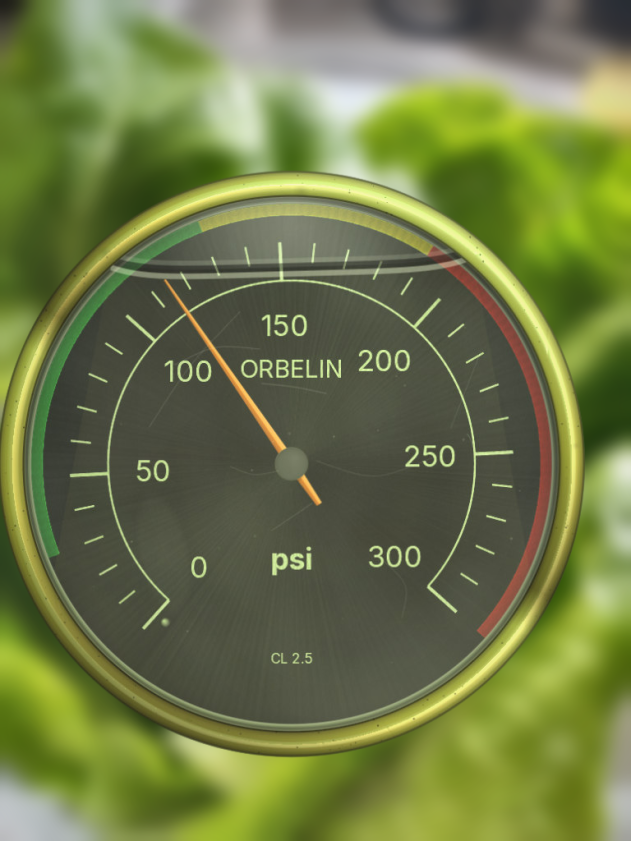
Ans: {"value": 115, "unit": "psi"}
